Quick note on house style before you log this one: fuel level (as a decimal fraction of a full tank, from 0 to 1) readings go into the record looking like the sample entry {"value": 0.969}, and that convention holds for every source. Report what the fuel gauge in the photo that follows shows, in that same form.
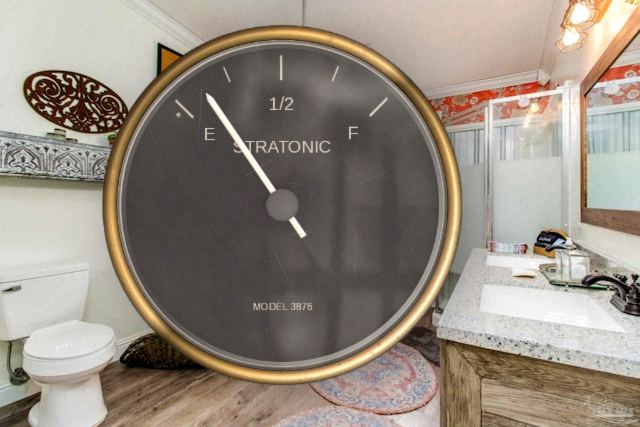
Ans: {"value": 0.125}
